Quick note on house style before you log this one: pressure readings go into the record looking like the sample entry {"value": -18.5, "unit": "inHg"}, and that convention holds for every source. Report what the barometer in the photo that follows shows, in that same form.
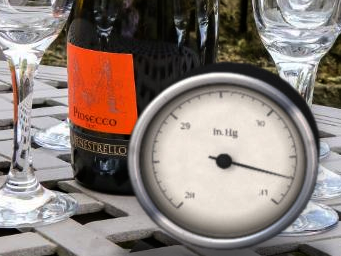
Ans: {"value": 30.7, "unit": "inHg"}
